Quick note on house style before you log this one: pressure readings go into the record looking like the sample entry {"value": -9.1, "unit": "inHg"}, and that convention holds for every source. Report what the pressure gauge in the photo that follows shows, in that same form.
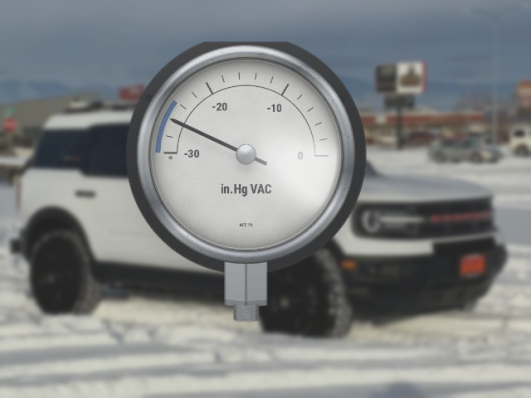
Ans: {"value": -26, "unit": "inHg"}
